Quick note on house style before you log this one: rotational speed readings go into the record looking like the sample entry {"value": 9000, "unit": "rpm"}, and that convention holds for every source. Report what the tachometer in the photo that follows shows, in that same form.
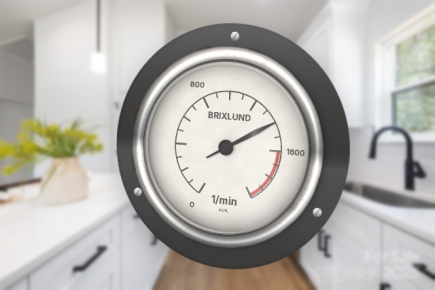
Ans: {"value": 1400, "unit": "rpm"}
